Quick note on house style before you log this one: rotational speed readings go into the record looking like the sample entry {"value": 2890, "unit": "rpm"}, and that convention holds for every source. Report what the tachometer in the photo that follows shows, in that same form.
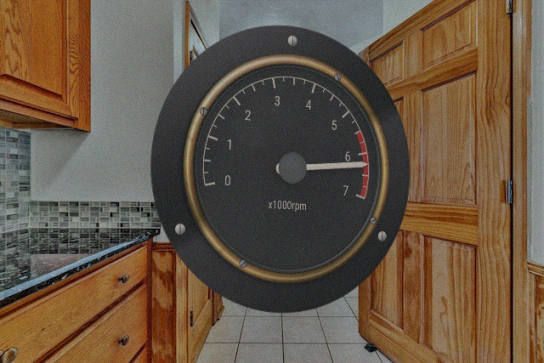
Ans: {"value": 6250, "unit": "rpm"}
